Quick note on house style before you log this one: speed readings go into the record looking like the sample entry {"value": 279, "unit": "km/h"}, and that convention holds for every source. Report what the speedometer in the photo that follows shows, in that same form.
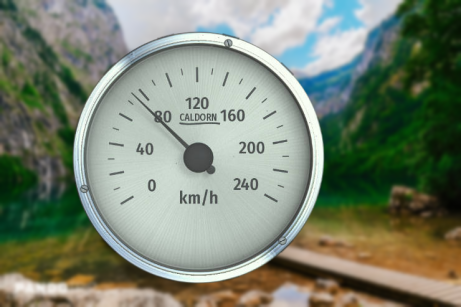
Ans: {"value": 75, "unit": "km/h"}
